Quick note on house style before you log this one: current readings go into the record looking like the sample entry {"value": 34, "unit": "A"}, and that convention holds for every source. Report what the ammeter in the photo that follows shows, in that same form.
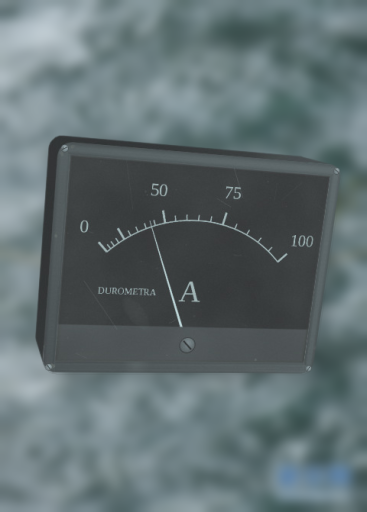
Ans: {"value": 42.5, "unit": "A"}
